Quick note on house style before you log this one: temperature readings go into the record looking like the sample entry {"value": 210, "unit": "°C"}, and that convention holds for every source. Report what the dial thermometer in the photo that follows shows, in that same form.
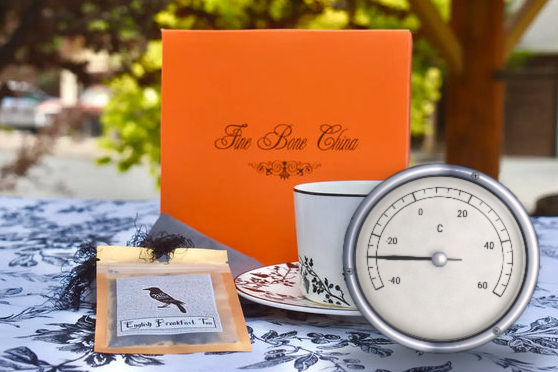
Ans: {"value": -28, "unit": "°C"}
